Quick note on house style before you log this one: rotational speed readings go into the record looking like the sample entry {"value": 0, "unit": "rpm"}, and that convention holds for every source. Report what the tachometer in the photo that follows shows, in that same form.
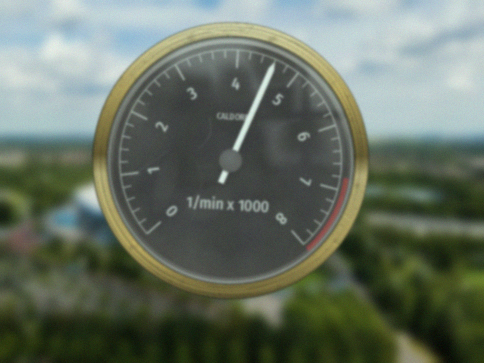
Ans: {"value": 4600, "unit": "rpm"}
